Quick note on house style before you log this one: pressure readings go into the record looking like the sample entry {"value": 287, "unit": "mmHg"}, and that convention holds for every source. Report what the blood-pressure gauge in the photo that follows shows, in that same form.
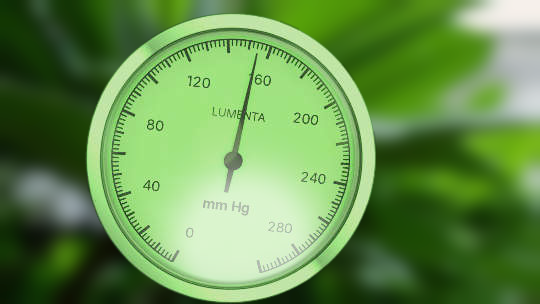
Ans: {"value": 154, "unit": "mmHg"}
